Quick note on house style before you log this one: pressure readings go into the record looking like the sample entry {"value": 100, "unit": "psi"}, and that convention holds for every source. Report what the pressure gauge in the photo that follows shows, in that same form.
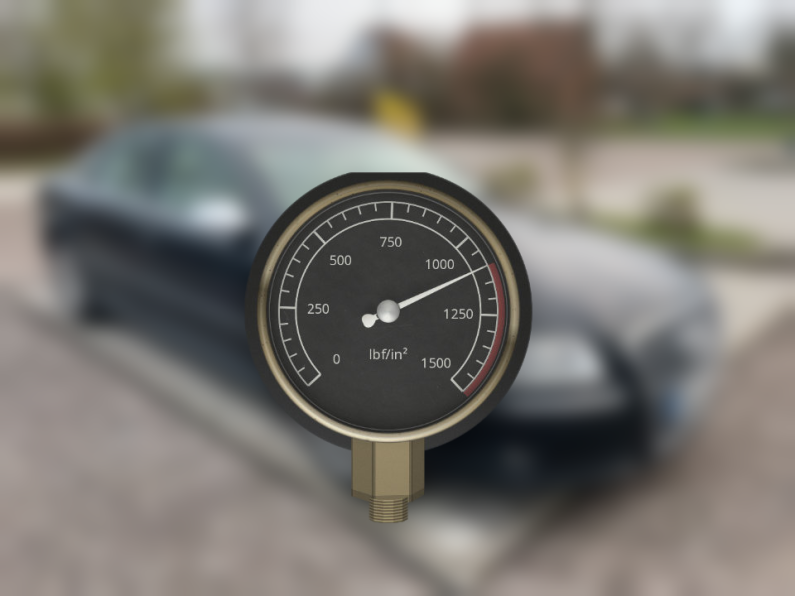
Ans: {"value": 1100, "unit": "psi"}
